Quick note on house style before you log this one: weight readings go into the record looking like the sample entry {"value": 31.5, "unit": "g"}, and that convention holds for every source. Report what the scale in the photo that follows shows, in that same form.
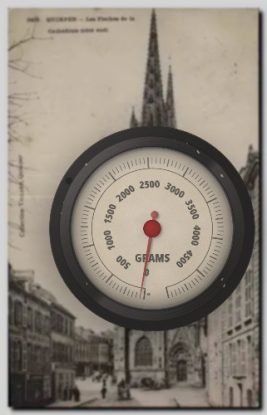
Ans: {"value": 50, "unit": "g"}
